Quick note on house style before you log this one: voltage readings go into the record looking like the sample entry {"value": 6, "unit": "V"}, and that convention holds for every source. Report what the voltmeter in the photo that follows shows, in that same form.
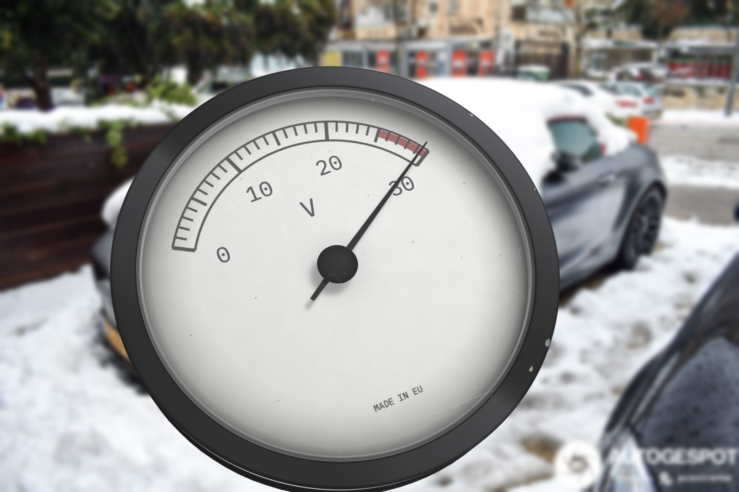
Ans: {"value": 29.5, "unit": "V"}
